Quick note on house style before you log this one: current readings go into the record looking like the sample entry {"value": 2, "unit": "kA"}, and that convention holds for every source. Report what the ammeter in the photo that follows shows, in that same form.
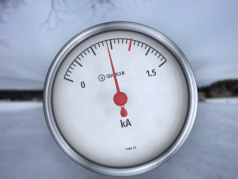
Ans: {"value": 0.7, "unit": "kA"}
